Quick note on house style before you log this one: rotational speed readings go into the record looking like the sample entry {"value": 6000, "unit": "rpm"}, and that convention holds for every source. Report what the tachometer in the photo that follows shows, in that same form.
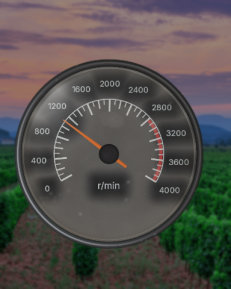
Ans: {"value": 1100, "unit": "rpm"}
